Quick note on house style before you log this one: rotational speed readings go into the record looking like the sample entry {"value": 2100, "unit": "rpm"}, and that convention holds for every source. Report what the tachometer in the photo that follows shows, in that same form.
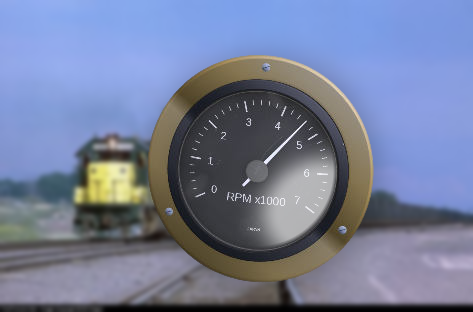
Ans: {"value": 4600, "unit": "rpm"}
